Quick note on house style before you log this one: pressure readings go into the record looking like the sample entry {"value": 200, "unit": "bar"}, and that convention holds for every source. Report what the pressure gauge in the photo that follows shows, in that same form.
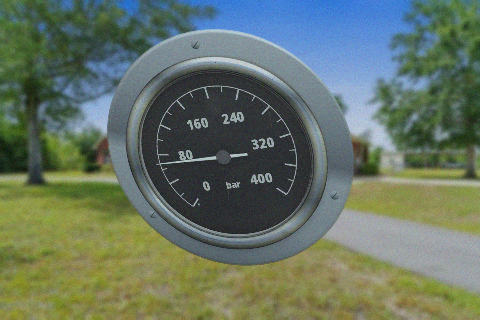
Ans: {"value": 70, "unit": "bar"}
